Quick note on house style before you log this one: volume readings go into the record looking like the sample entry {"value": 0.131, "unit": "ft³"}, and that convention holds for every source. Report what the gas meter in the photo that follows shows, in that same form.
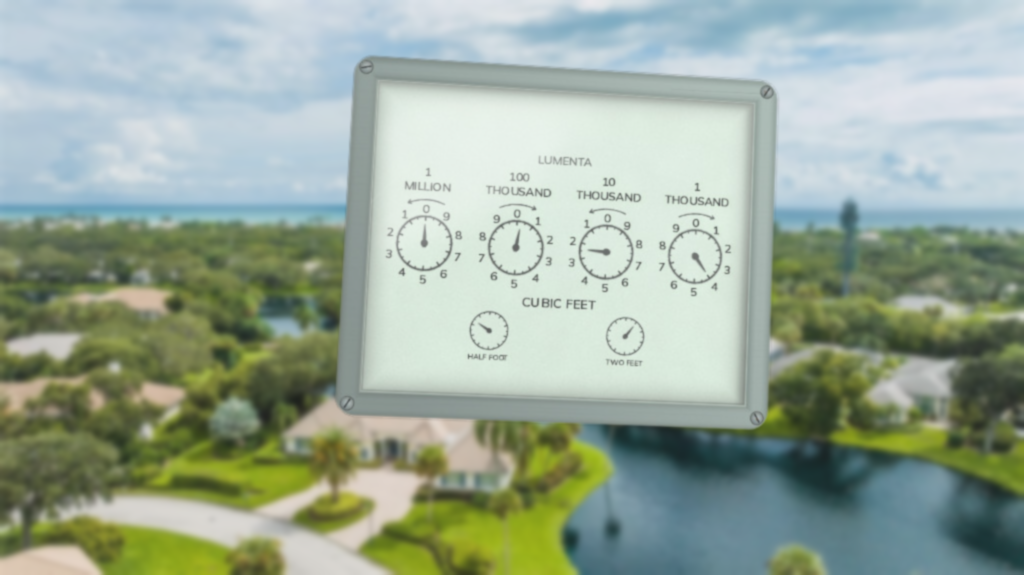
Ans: {"value": 2400, "unit": "ft³"}
